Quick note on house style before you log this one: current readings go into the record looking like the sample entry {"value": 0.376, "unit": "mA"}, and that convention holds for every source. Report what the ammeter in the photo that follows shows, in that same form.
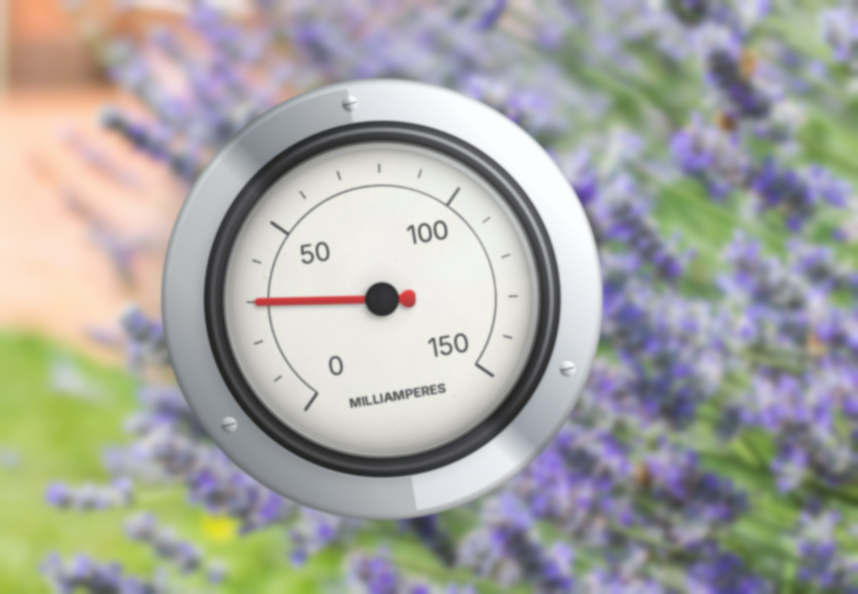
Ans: {"value": 30, "unit": "mA"}
